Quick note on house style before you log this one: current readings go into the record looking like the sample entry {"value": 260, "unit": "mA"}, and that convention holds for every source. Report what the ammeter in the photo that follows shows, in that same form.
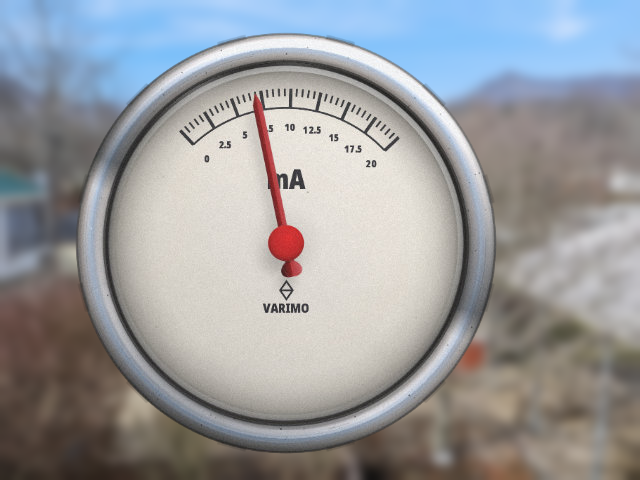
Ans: {"value": 7, "unit": "mA"}
